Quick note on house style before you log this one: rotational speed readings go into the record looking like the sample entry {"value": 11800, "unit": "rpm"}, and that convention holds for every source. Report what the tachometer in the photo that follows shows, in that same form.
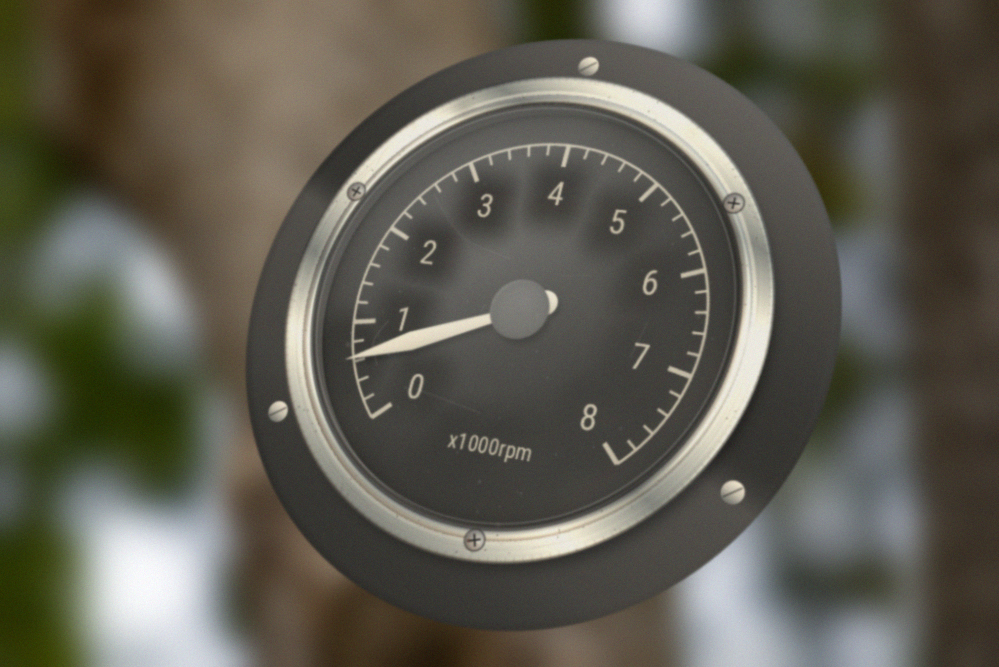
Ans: {"value": 600, "unit": "rpm"}
